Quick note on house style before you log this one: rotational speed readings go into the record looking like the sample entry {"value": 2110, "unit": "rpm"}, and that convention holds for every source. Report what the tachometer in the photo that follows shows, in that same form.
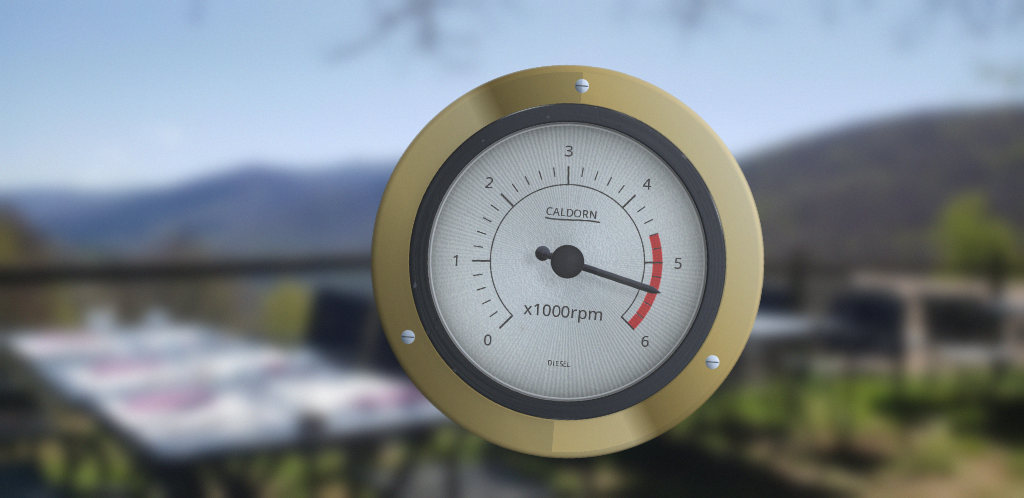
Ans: {"value": 5400, "unit": "rpm"}
